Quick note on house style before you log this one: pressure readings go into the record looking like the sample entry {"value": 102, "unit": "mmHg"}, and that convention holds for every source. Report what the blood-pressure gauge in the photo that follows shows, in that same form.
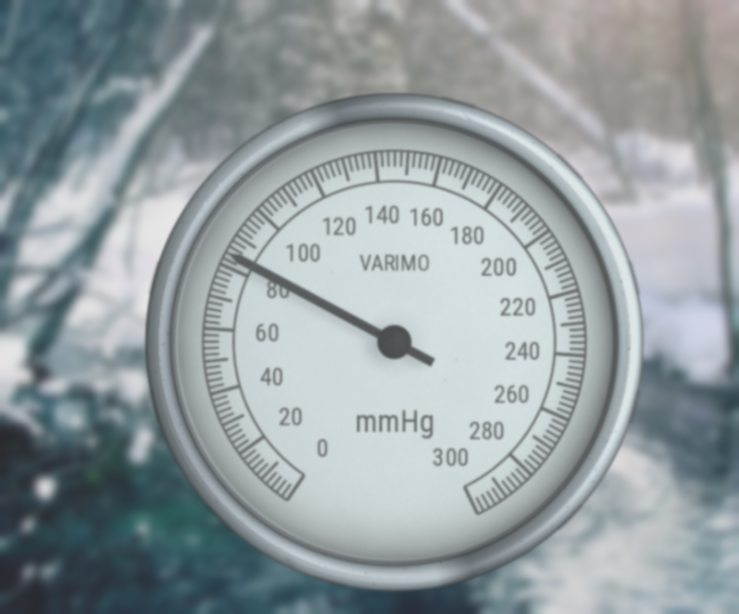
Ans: {"value": 84, "unit": "mmHg"}
